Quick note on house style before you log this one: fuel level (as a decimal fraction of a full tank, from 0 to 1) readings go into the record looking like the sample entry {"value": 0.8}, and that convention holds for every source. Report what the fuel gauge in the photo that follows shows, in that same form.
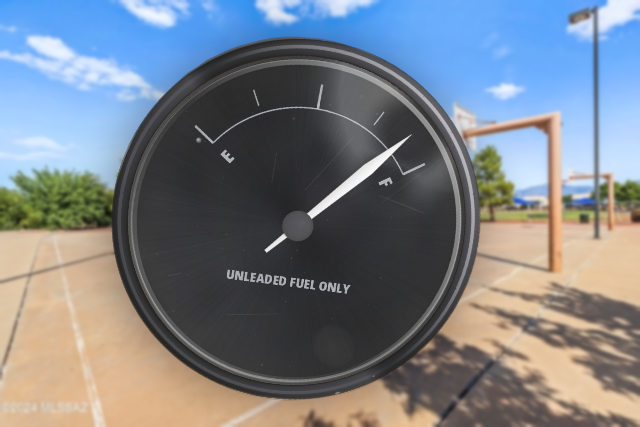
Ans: {"value": 0.875}
